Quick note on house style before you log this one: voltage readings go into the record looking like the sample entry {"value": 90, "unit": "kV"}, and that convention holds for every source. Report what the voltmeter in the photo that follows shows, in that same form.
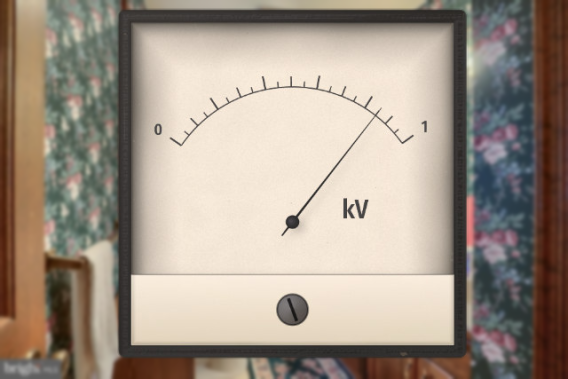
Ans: {"value": 0.85, "unit": "kV"}
